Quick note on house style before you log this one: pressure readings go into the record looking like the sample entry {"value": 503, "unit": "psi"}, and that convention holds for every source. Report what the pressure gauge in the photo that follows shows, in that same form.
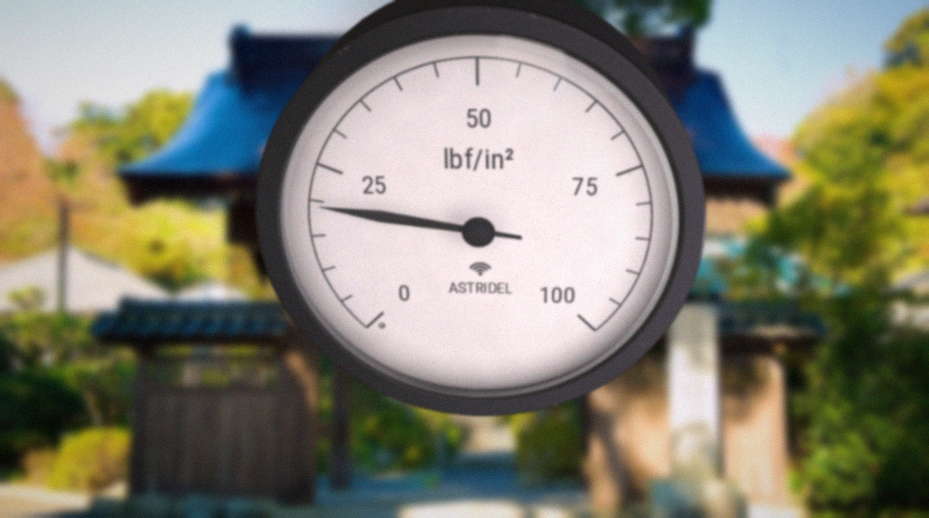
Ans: {"value": 20, "unit": "psi"}
